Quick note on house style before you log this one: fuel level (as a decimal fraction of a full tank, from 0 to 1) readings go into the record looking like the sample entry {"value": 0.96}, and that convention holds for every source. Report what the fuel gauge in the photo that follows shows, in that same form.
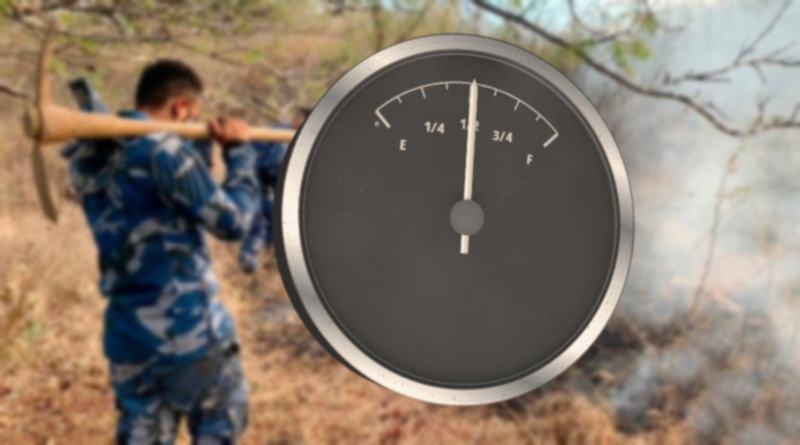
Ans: {"value": 0.5}
